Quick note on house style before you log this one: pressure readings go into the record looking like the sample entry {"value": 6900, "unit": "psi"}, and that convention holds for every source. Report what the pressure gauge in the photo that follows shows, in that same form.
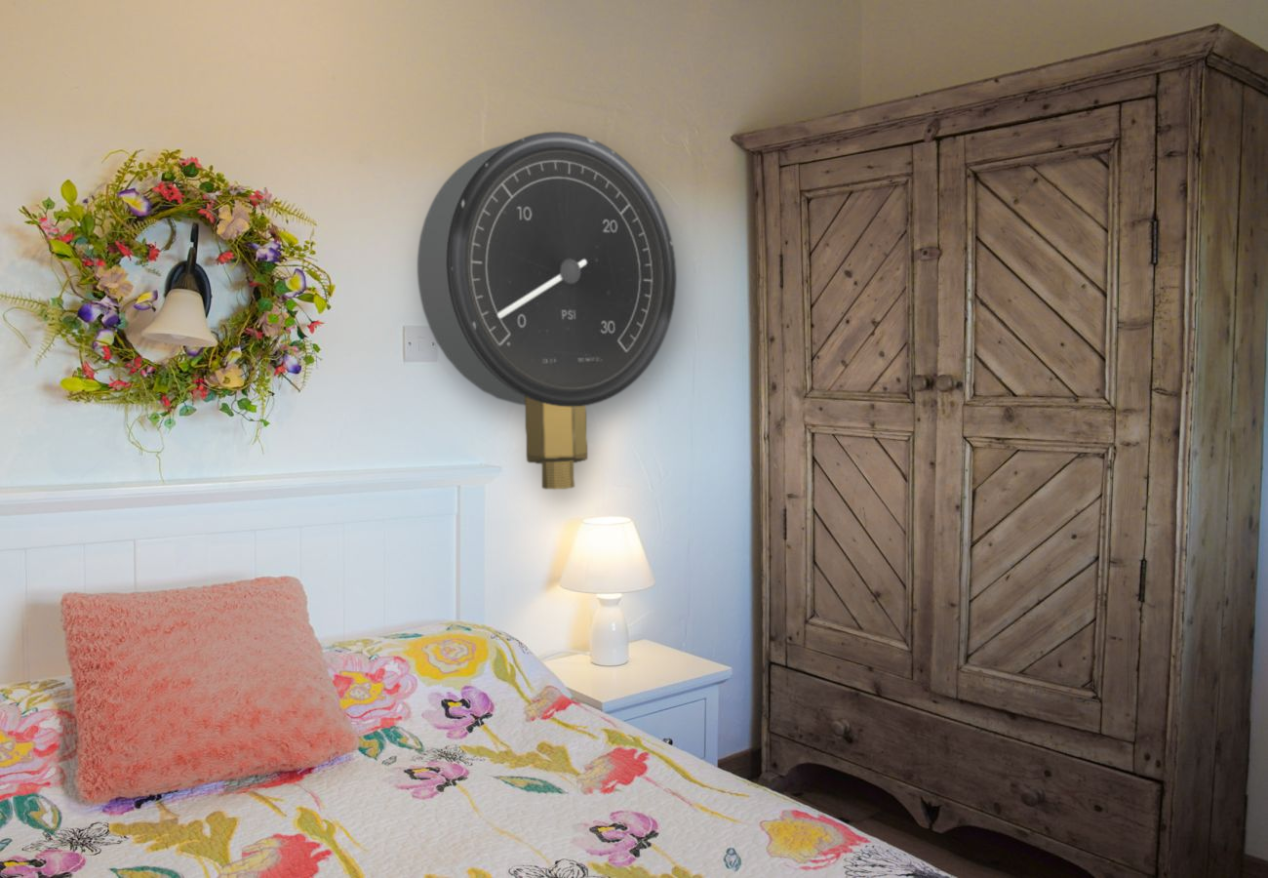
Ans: {"value": 1.5, "unit": "psi"}
